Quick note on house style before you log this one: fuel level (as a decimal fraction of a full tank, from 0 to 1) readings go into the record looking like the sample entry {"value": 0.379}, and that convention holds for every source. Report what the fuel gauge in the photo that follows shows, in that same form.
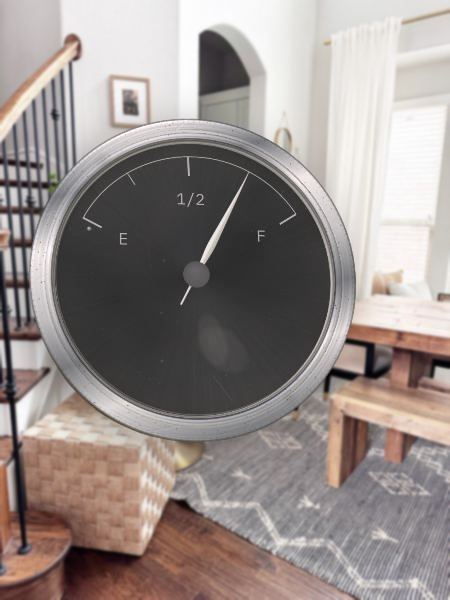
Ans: {"value": 0.75}
